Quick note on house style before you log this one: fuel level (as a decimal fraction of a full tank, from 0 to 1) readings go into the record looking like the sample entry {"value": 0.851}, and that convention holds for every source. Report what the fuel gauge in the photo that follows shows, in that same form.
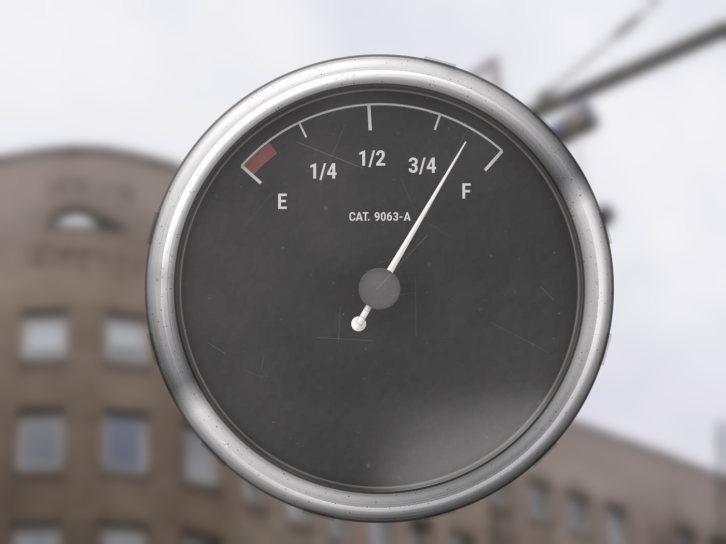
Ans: {"value": 0.875}
